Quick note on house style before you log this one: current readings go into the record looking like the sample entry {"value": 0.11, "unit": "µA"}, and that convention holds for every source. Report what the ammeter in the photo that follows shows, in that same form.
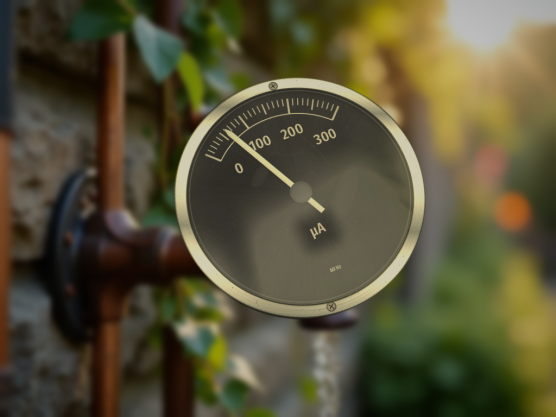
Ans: {"value": 60, "unit": "µA"}
